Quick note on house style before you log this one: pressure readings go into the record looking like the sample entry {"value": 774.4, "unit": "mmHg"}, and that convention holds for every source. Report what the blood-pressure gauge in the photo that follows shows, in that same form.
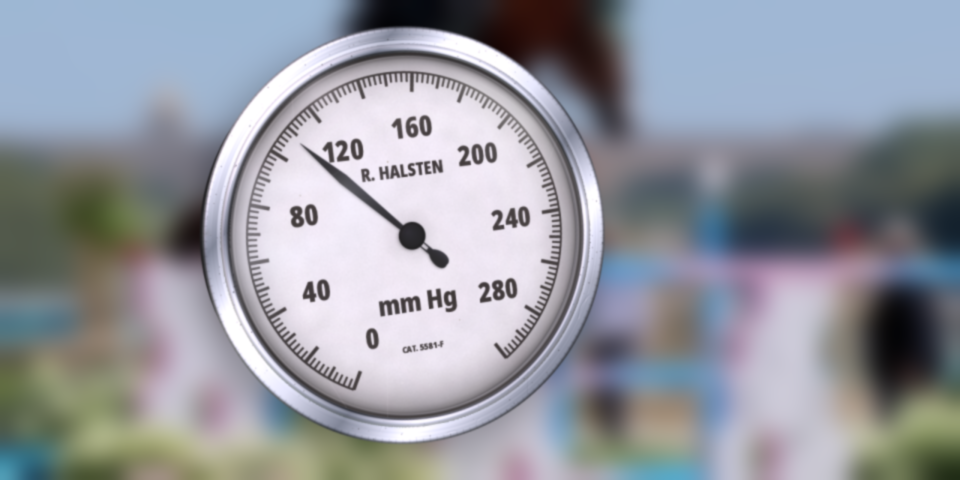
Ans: {"value": 108, "unit": "mmHg"}
